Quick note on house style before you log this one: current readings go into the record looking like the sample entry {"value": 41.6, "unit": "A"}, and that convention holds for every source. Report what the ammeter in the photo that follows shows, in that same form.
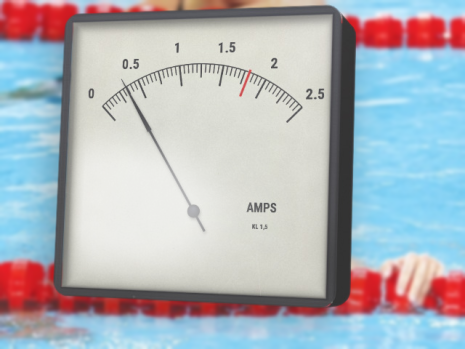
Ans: {"value": 0.35, "unit": "A"}
